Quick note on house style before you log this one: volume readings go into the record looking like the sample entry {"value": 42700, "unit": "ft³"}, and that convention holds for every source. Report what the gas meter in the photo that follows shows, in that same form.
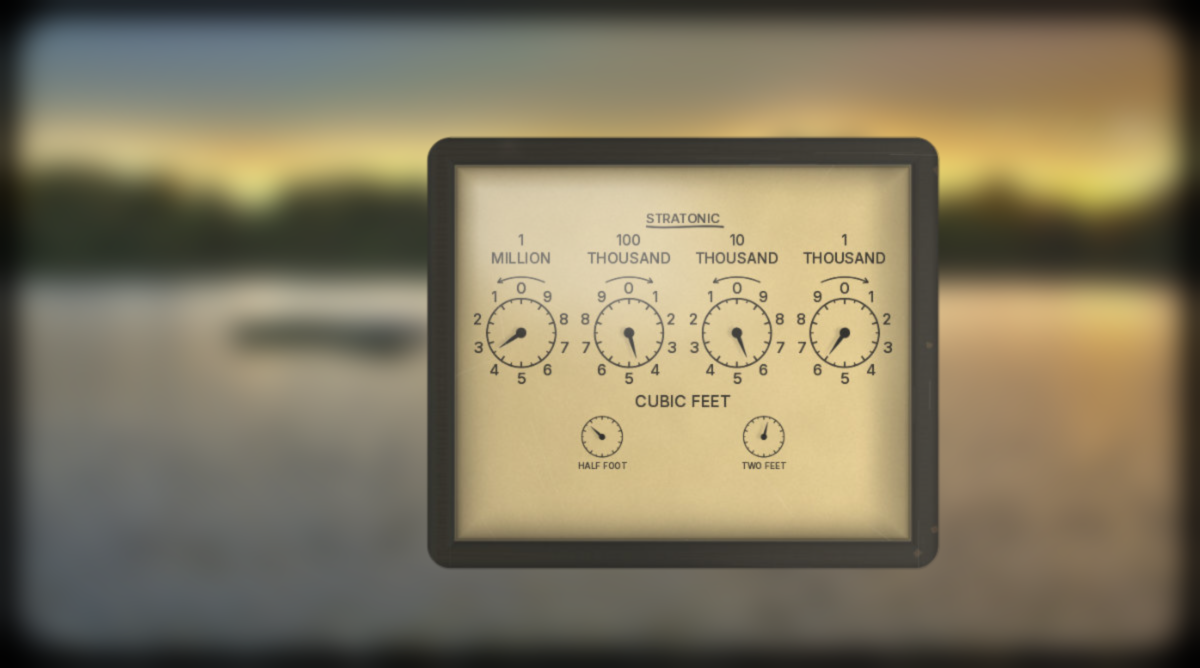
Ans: {"value": 345600, "unit": "ft³"}
